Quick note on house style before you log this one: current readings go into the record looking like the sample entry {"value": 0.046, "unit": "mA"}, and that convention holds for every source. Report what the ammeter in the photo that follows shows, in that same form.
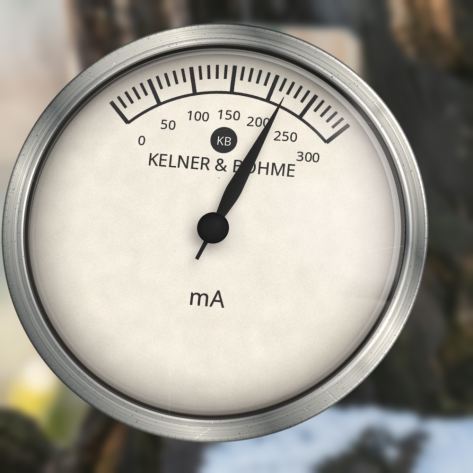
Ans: {"value": 220, "unit": "mA"}
